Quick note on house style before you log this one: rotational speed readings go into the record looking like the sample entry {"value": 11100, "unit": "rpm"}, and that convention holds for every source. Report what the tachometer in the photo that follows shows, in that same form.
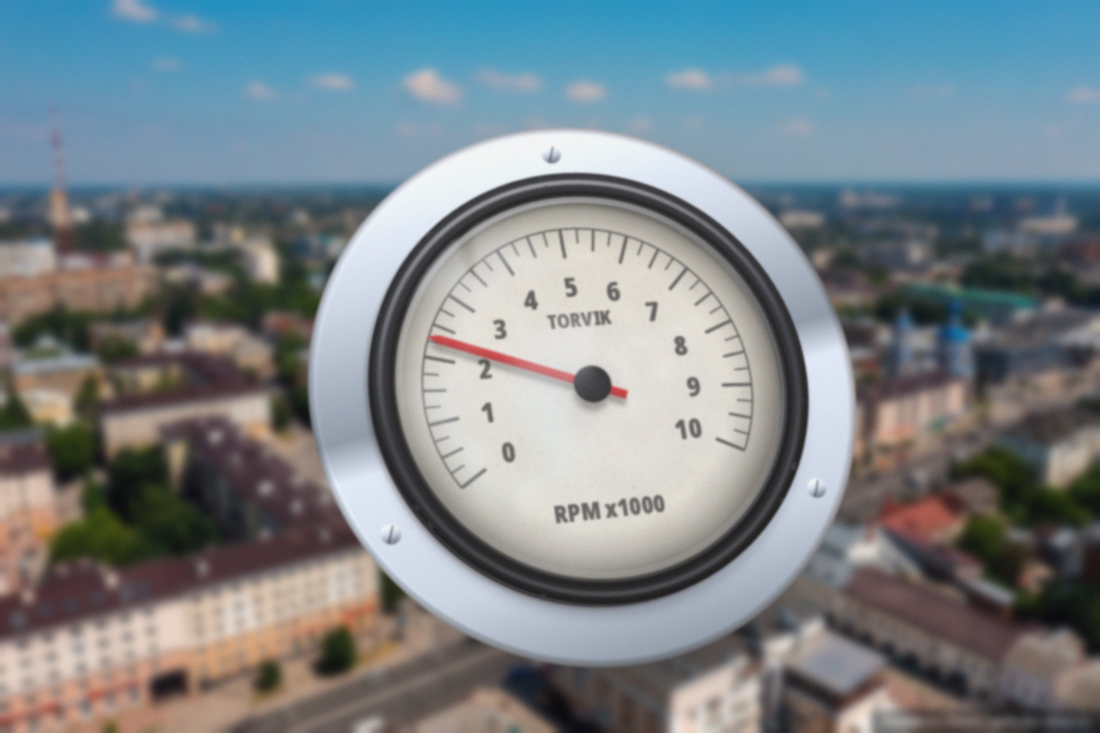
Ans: {"value": 2250, "unit": "rpm"}
